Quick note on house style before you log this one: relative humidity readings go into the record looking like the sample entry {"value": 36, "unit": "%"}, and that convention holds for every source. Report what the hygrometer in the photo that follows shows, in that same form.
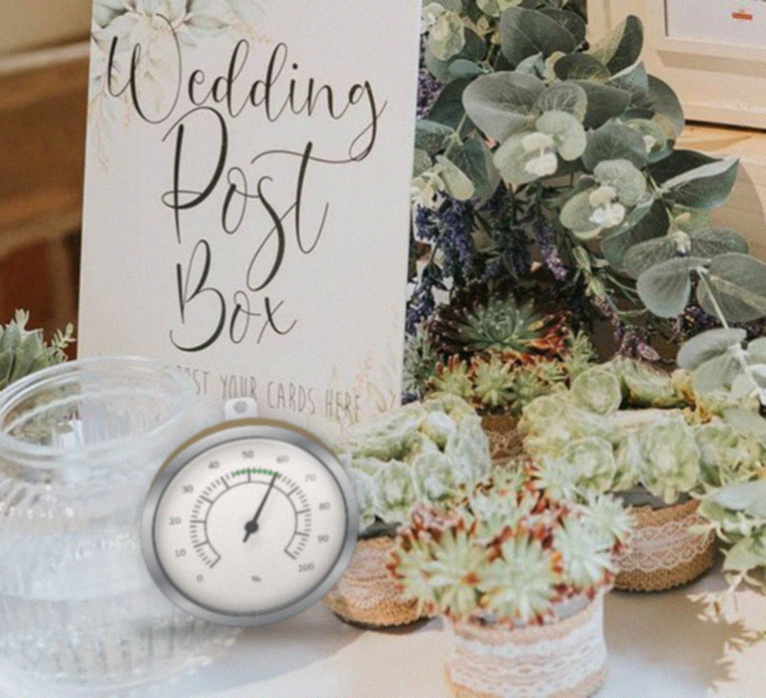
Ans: {"value": 60, "unit": "%"}
